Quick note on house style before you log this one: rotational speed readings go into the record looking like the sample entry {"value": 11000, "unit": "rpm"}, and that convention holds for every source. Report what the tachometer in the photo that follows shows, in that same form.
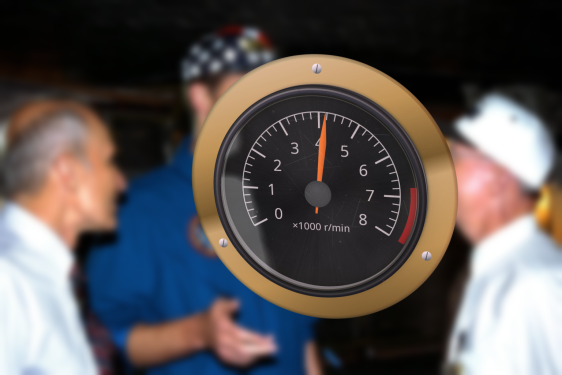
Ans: {"value": 4200, "unit": "rpm"}
